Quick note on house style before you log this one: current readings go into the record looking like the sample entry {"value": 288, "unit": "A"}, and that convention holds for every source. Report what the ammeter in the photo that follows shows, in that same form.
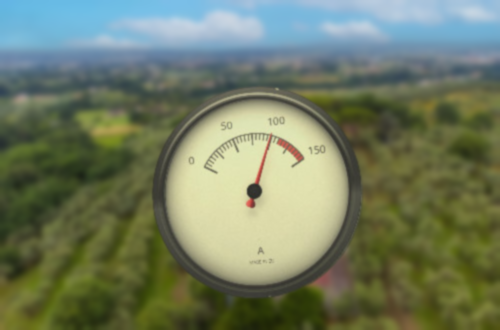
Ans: {"value": 100, "unit": "A"}
